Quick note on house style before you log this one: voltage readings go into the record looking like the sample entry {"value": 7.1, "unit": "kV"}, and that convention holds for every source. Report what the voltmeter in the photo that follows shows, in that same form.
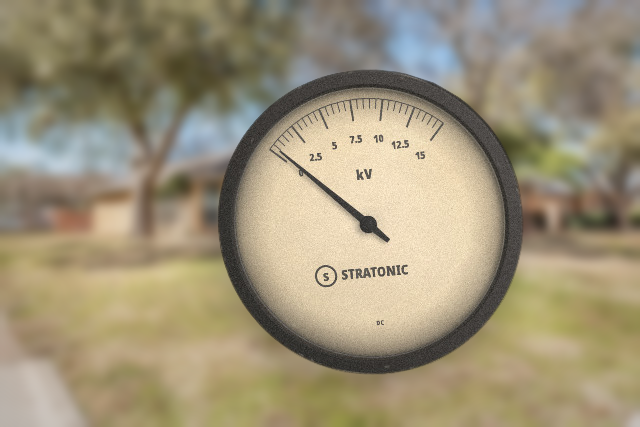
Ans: {"value": 0.5, "unit": "kV"}
